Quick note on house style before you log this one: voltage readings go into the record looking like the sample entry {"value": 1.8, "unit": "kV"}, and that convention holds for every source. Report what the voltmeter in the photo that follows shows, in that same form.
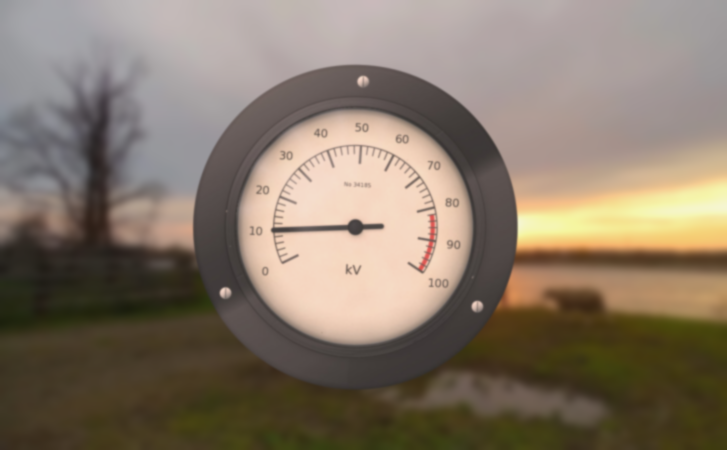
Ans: {"value": 10, "unit": "kV"}
